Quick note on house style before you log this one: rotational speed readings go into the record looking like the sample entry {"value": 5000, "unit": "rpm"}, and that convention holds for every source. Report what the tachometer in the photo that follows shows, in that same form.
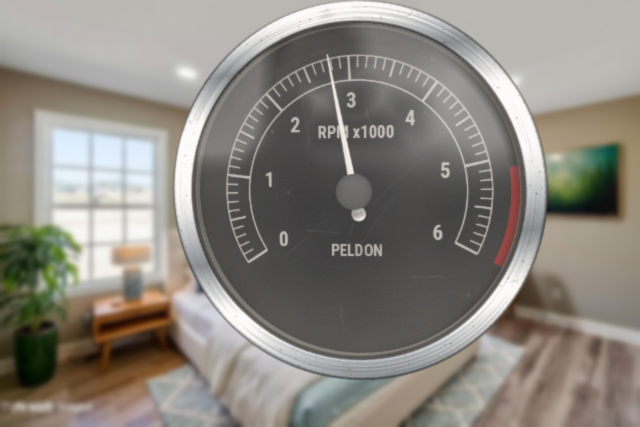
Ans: {"value": 2800, "unit": "rpm"}
